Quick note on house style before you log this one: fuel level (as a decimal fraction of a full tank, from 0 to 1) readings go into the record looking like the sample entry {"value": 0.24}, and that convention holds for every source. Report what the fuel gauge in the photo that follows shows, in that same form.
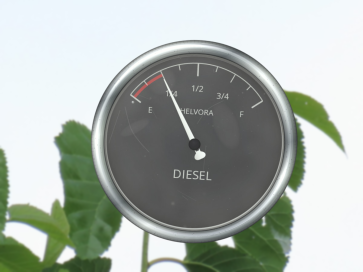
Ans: {"value": 0.25}
